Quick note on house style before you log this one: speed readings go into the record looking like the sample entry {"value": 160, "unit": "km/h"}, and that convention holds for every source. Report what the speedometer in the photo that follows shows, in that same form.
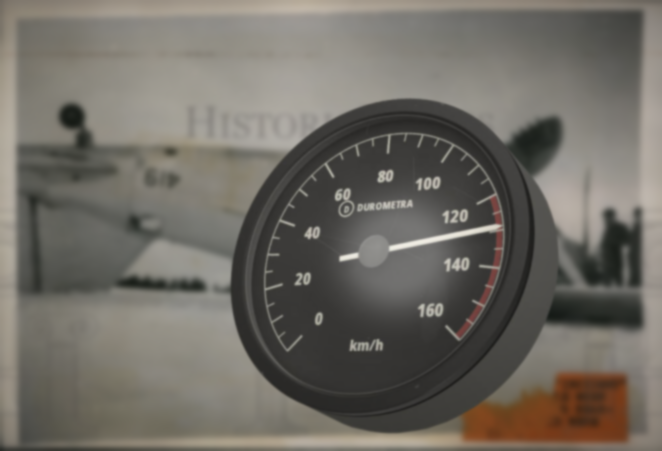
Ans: {"value": 130, "unit": "km/h"}
